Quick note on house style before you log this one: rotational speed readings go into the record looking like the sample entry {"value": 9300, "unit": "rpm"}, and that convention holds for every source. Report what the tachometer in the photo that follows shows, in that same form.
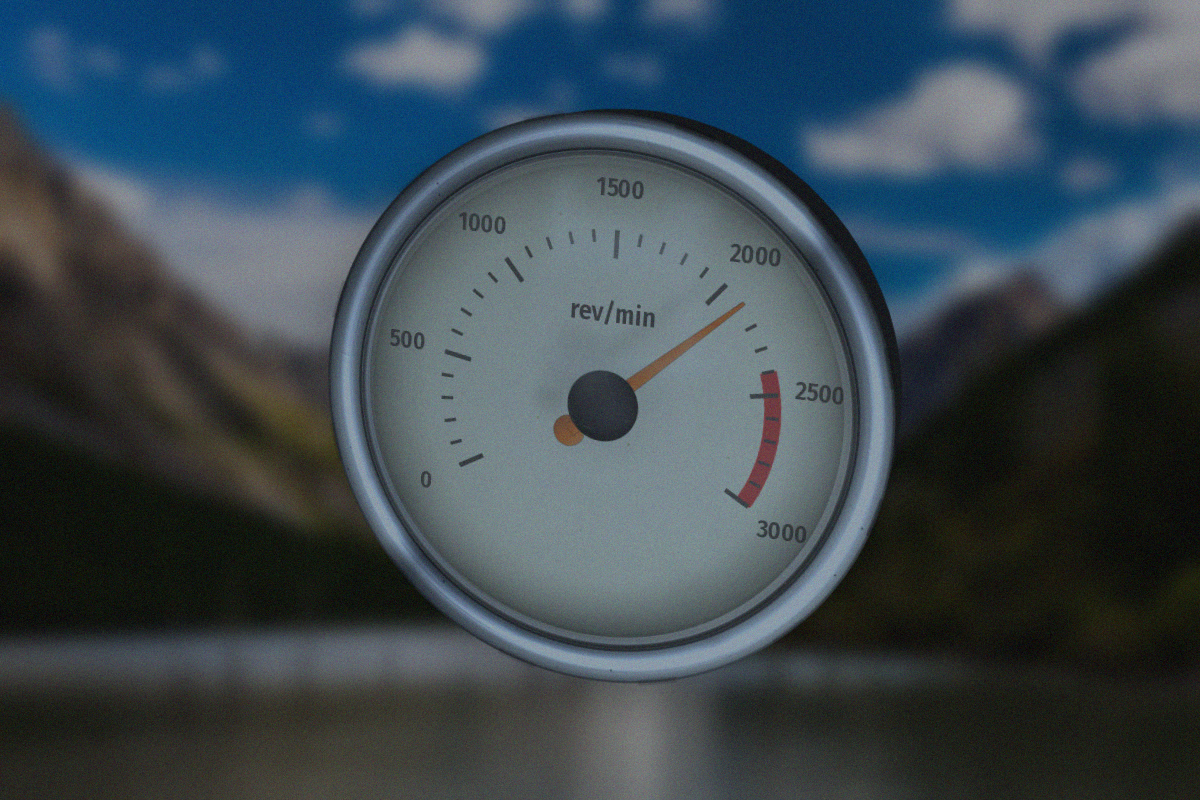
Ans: {"value": 2100, "unit": "rpm"}
